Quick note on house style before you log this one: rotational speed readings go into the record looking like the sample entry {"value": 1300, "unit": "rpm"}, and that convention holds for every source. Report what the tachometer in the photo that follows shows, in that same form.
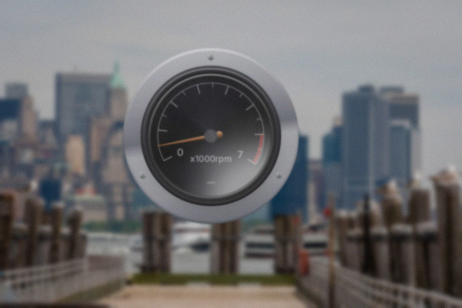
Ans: {"value": 500, "unit": "rpm"}
